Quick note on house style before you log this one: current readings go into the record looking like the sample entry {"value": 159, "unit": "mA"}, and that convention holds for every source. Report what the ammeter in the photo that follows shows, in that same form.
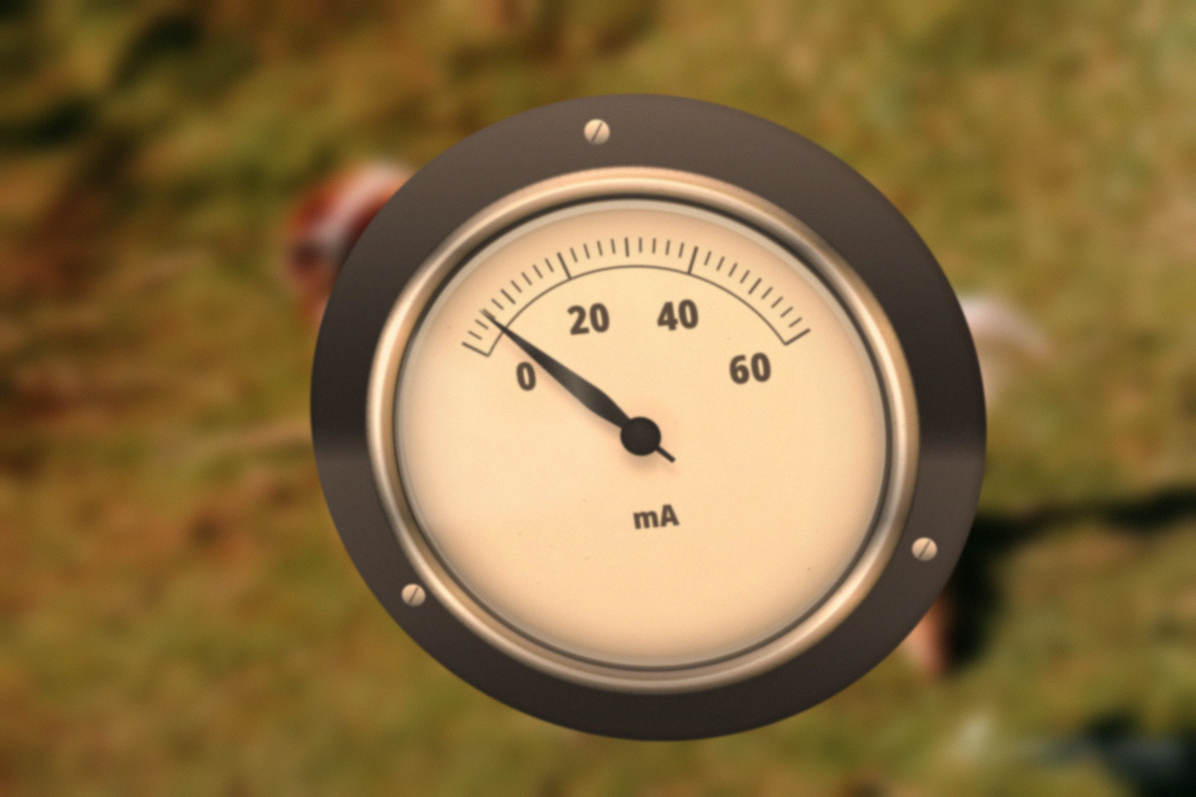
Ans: {"value": 6, "unit": "mA"}
